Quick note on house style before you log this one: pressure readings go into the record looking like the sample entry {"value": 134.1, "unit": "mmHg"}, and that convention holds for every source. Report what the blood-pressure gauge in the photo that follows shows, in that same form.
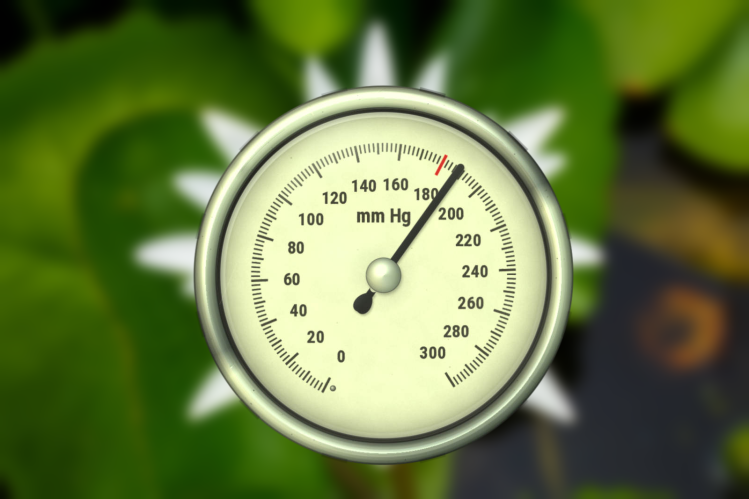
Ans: {"value": 188, "unit": "mmHg"}
